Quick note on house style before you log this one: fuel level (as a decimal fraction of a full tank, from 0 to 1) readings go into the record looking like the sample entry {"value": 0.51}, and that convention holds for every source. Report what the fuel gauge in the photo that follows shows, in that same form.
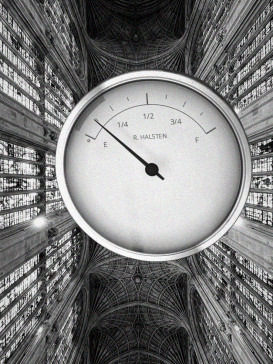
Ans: {"value": 0.125}
